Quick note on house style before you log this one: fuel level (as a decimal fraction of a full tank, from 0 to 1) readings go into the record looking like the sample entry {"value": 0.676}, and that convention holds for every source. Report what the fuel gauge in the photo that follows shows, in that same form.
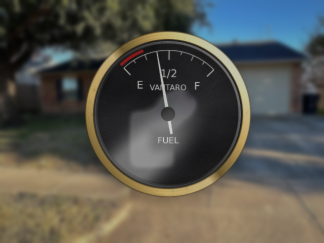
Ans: {"value": 0.375}
